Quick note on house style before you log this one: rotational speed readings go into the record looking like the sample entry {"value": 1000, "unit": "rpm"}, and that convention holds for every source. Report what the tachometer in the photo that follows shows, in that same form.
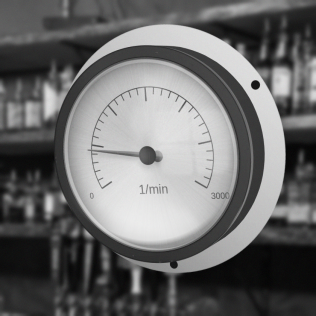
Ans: {"value": 450, "unit": "rpm"}
